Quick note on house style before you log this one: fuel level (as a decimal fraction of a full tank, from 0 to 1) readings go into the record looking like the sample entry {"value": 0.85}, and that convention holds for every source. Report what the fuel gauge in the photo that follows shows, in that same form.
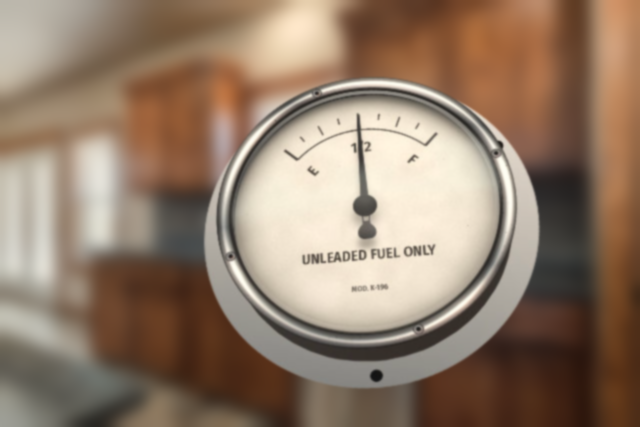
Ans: {"value": 0.5}
